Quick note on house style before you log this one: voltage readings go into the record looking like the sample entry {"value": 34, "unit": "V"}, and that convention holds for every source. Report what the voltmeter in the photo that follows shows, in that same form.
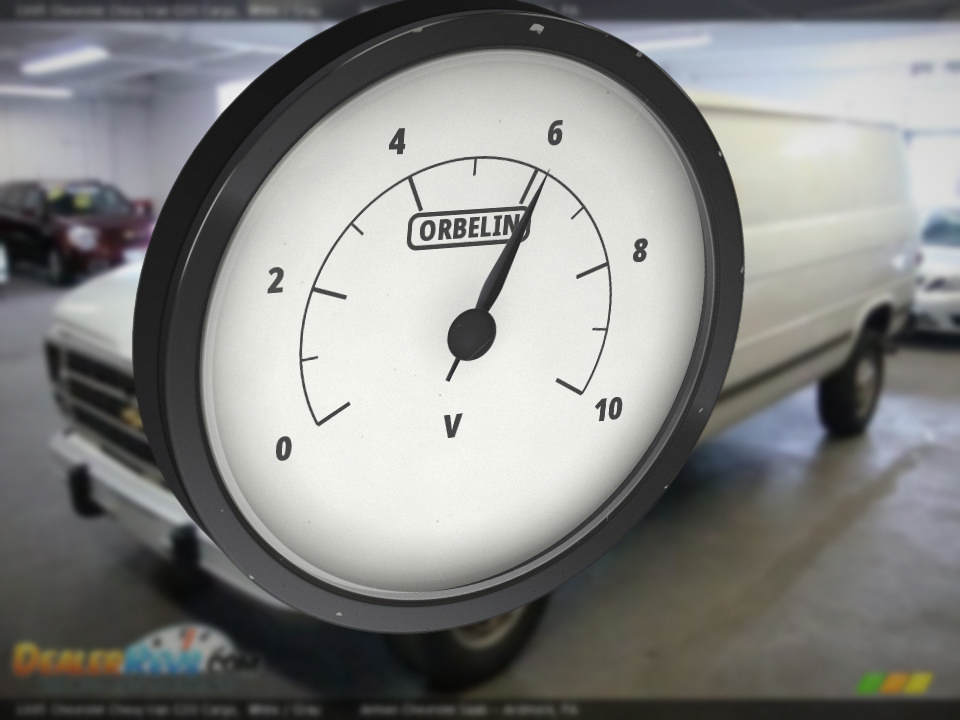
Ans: {"value": 6, "unit": "V"}
